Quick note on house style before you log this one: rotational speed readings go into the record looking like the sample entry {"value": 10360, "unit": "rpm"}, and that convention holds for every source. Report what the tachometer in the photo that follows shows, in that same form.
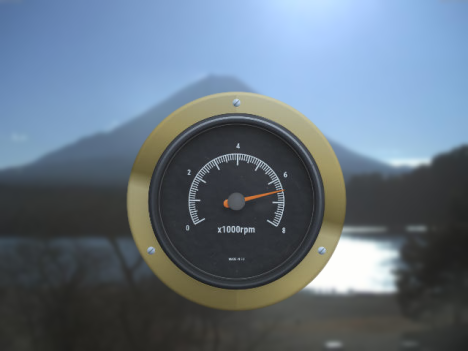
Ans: {"value": 6500, "unit": "rpm"}
